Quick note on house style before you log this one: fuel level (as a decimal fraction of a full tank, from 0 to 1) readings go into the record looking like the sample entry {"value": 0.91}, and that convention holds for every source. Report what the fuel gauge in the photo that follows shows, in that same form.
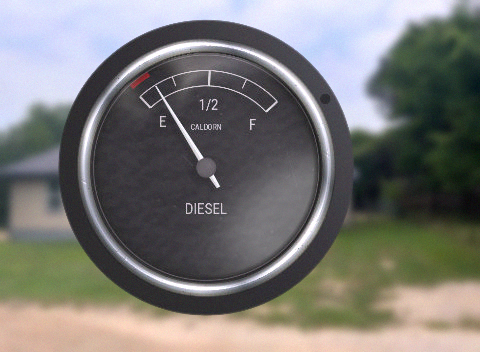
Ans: {"value": 0.125}
